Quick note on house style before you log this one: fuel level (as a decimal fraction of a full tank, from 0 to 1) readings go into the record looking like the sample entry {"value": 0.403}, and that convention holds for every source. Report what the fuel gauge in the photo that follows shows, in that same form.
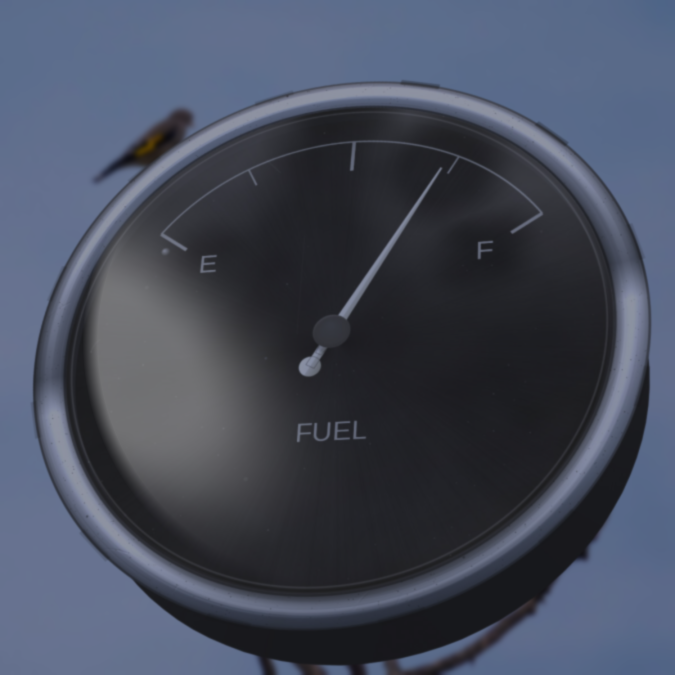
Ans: {"value": 0.75}
